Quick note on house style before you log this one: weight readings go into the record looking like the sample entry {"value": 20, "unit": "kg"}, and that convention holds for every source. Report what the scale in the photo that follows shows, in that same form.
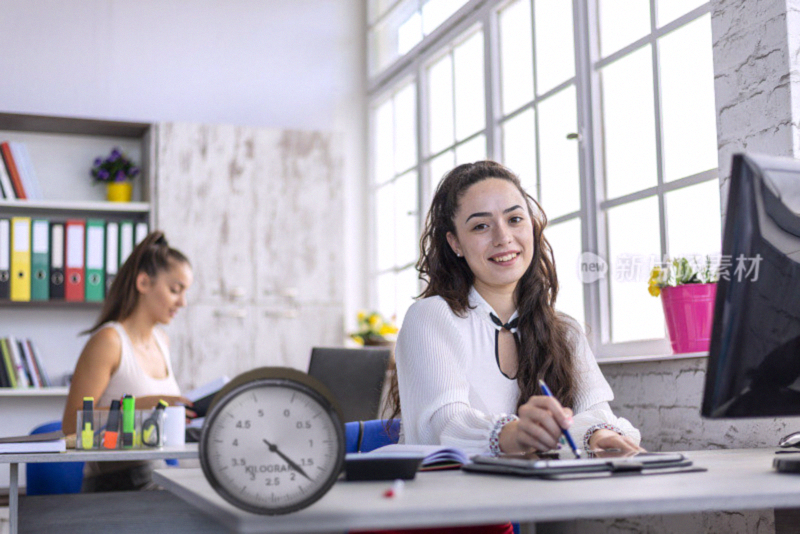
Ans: {"value": 1.75, "unit": "kg"}
